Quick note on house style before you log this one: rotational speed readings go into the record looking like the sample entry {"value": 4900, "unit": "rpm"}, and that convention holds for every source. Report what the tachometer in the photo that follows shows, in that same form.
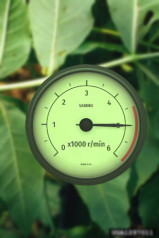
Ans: {"value": 5000, "unit": "rpm"}
